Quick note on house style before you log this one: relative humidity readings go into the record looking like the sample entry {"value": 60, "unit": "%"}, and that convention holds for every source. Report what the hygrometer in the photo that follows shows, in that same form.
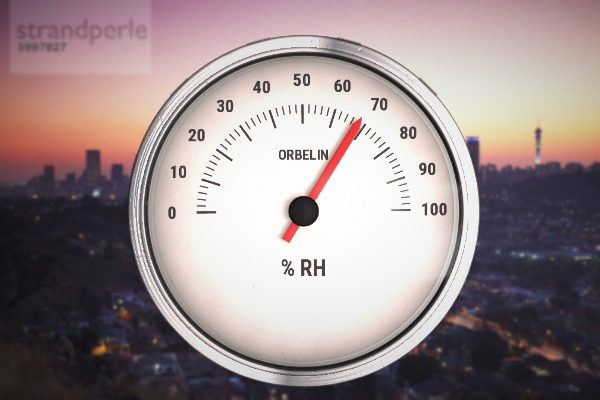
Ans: {"value": 68, "unit": "%"}
